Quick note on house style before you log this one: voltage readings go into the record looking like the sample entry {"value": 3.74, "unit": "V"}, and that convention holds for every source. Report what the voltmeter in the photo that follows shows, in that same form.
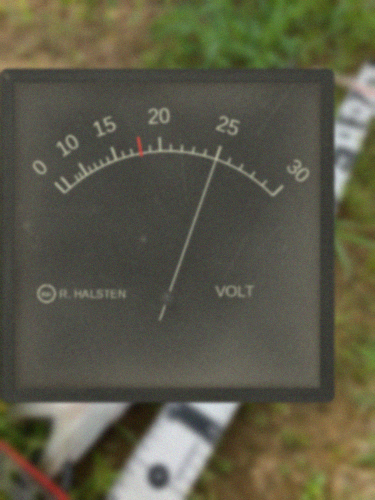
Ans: {"value": 25, "unit": "V"}
